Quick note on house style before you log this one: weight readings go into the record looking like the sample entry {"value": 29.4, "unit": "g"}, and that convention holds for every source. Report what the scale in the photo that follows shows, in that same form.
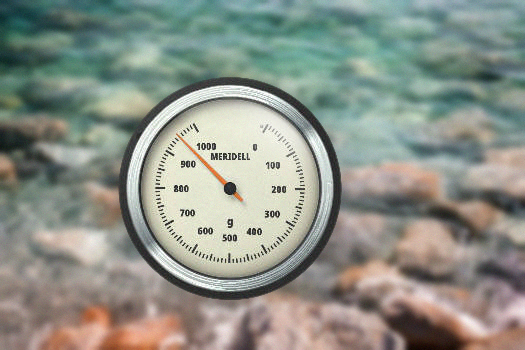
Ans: {"value": 950, "unit": "g"}
